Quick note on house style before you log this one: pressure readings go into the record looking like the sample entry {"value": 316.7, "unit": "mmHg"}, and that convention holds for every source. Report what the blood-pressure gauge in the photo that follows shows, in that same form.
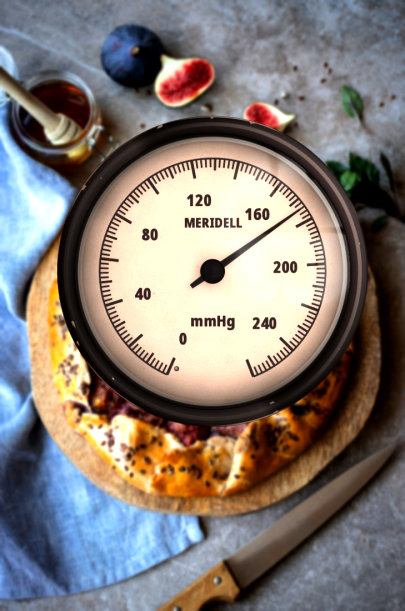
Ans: {"value": 174, "unit": "mmHg"}
